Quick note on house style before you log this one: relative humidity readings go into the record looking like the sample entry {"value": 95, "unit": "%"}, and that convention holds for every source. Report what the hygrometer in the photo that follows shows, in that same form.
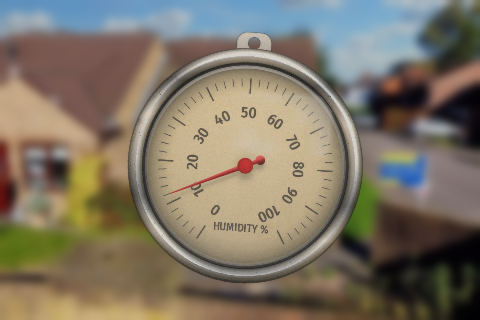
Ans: {"value": 12, "unit": "%"}
